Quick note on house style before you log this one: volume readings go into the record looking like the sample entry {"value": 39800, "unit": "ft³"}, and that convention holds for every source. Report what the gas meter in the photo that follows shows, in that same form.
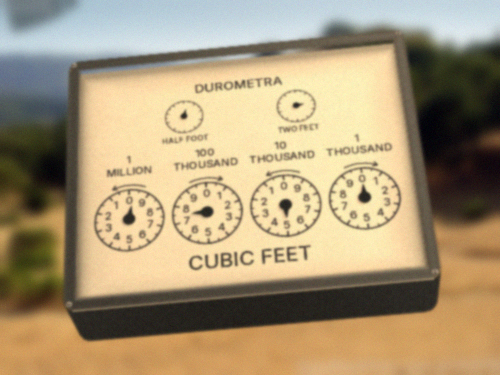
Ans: {"value": 975000, "unit": "ft³"}
